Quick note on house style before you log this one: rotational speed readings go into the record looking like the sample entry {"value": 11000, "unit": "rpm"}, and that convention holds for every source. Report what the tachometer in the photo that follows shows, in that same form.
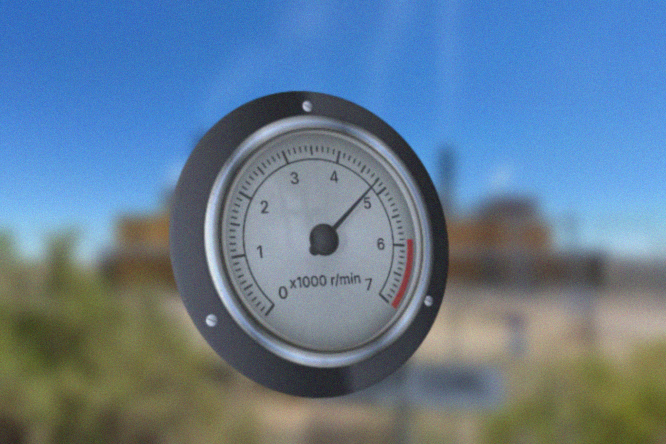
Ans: {"value": 4800, "unit": "rpm"}
